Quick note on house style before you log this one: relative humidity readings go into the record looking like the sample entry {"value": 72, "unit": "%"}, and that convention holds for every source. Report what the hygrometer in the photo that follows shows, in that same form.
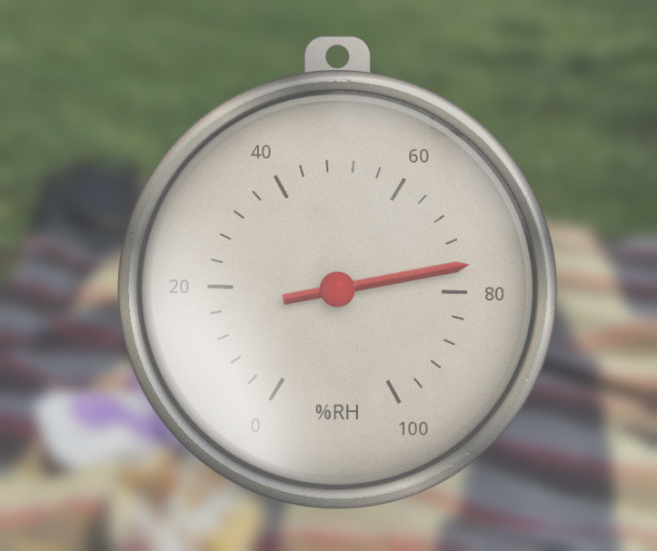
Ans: {"value": 76, "unit": "%"}
